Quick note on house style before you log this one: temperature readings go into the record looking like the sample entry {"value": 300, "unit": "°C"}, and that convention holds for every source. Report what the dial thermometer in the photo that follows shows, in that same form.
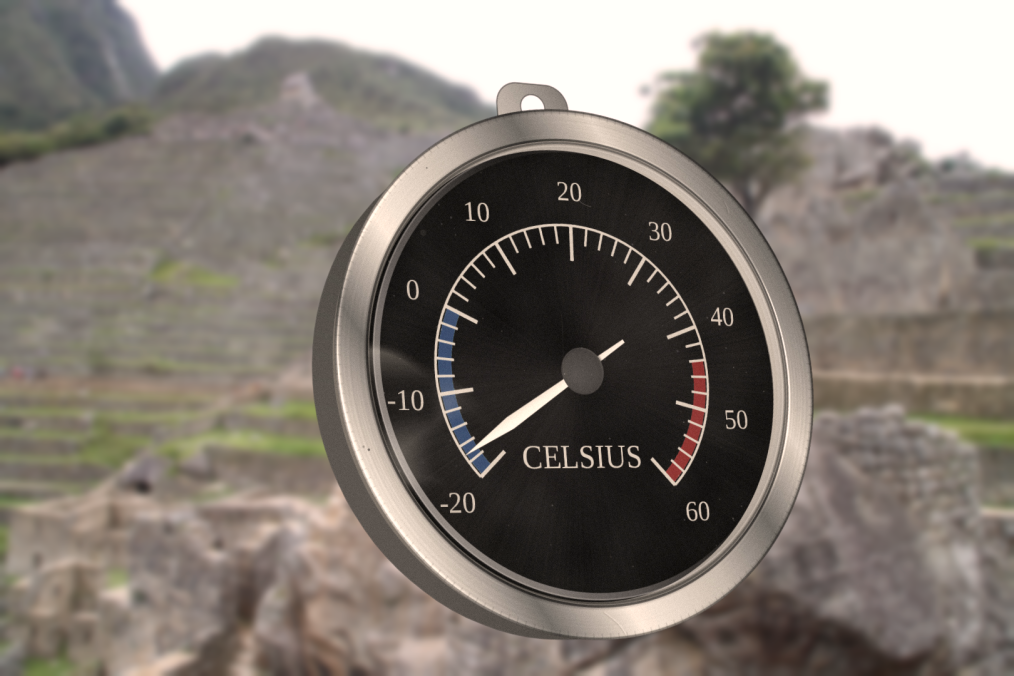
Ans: {"value": -17, "unit": "°C"}
